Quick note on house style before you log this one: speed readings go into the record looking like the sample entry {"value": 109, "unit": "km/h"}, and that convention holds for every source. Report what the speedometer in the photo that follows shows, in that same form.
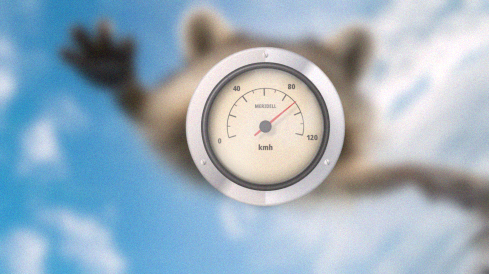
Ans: {"value": 90, "unit": "km/h"}
